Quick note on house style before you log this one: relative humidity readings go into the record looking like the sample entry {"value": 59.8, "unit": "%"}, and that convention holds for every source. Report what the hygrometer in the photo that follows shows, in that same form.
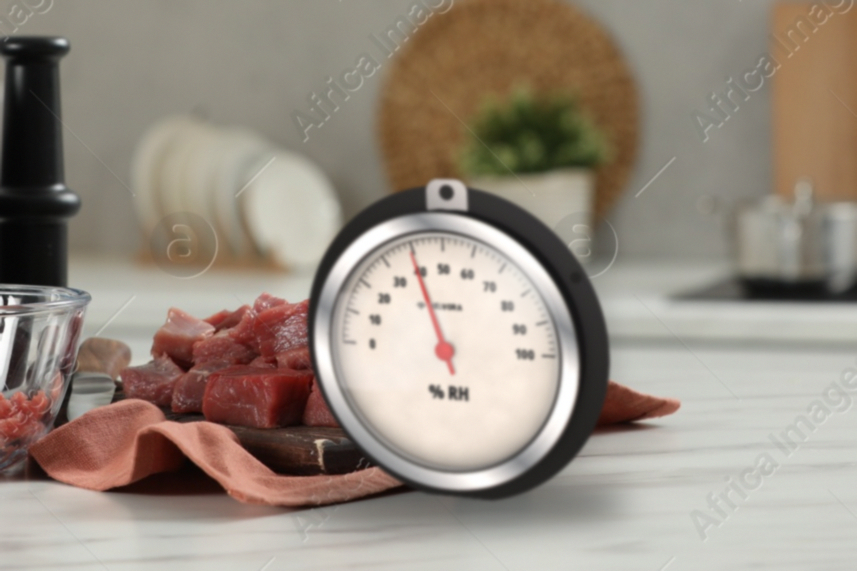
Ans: {"value": 40, "unit": "%"}
